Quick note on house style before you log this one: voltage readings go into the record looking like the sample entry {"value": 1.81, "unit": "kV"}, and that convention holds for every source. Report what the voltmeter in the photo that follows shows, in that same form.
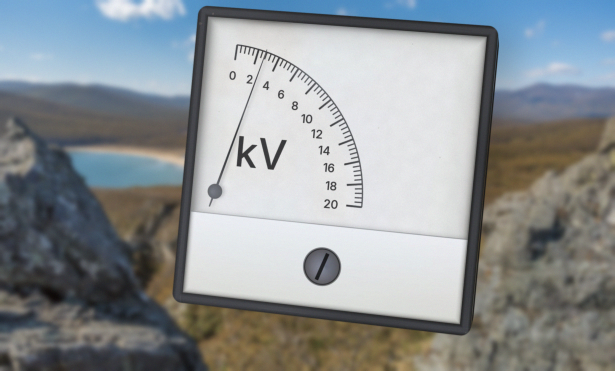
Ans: {"value": 2.8, "unit": "kV"}
